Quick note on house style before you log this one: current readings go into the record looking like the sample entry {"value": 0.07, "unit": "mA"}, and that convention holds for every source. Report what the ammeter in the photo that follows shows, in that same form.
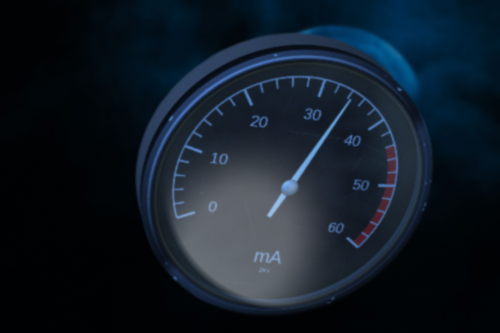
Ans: {"value": 34, "unit": "mA"}
